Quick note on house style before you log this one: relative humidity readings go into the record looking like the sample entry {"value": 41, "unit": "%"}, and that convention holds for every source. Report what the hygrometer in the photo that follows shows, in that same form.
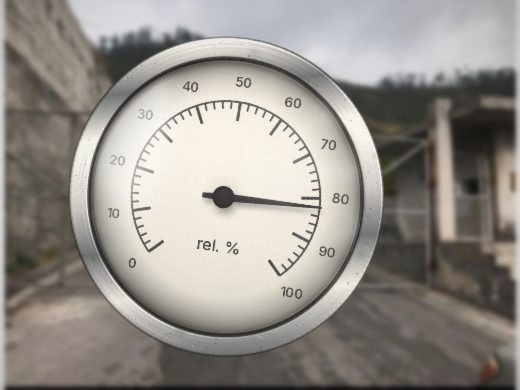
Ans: {"value": 82, "unit": "%"}
